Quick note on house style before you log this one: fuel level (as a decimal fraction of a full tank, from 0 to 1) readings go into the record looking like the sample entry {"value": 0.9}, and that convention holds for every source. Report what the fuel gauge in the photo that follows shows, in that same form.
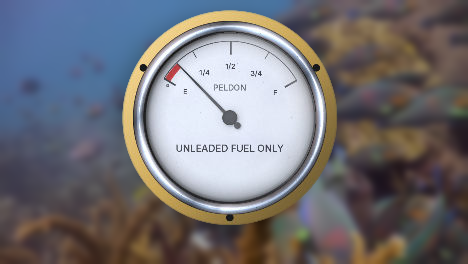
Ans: {"value": 0.125}
